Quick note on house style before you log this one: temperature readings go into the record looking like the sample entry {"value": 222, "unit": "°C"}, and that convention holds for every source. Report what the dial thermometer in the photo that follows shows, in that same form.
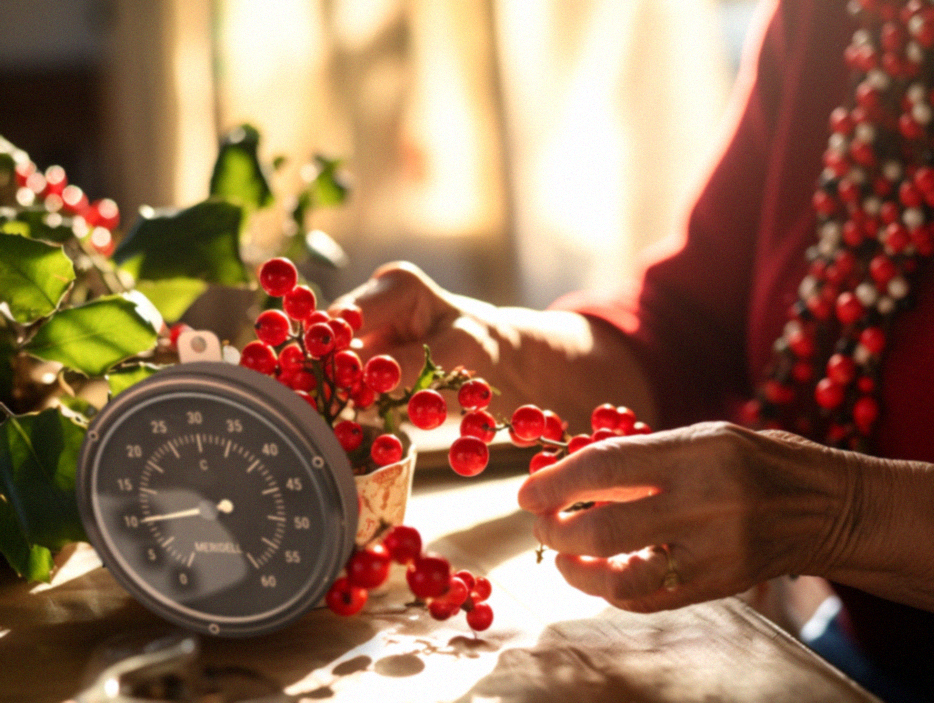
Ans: {"value": 10, "unit": "°C"}
